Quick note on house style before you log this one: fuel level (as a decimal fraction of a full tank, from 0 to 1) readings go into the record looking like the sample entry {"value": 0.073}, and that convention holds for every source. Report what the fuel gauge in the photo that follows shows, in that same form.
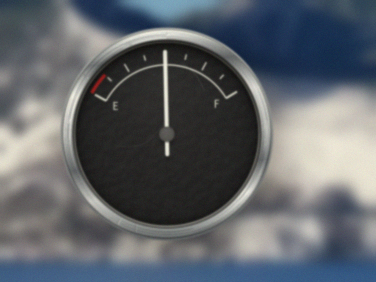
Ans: {"value": 0.5}
